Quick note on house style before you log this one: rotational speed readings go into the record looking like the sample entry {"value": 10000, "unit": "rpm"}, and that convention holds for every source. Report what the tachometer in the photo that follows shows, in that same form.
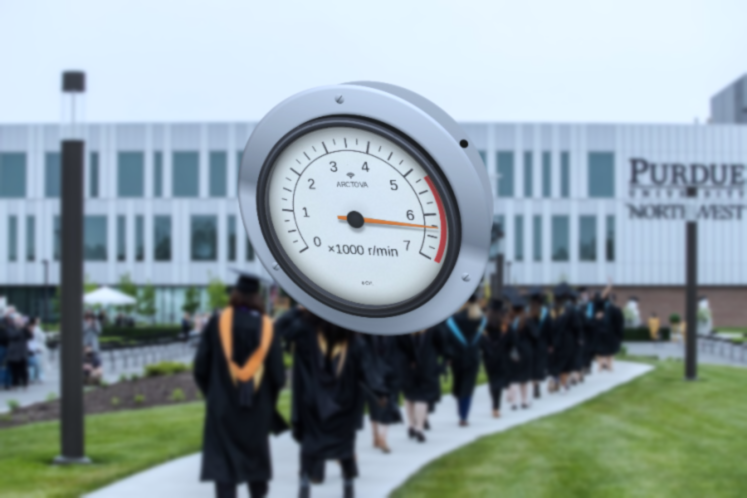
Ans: {"value": 6250, "unit": "rpm"}
